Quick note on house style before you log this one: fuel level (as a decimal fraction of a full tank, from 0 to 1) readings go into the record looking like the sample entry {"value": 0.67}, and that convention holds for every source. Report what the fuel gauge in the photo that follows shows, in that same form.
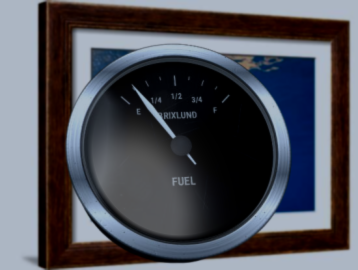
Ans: {"value": 0.125}
